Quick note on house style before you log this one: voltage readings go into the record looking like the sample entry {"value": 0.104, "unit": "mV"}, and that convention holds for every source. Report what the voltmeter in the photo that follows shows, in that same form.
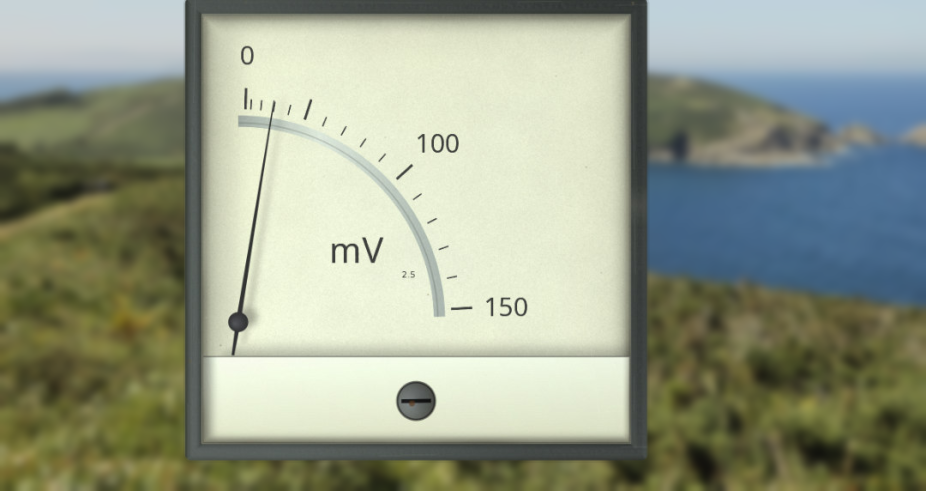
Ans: {"value": 30, "unit": "mV"}
